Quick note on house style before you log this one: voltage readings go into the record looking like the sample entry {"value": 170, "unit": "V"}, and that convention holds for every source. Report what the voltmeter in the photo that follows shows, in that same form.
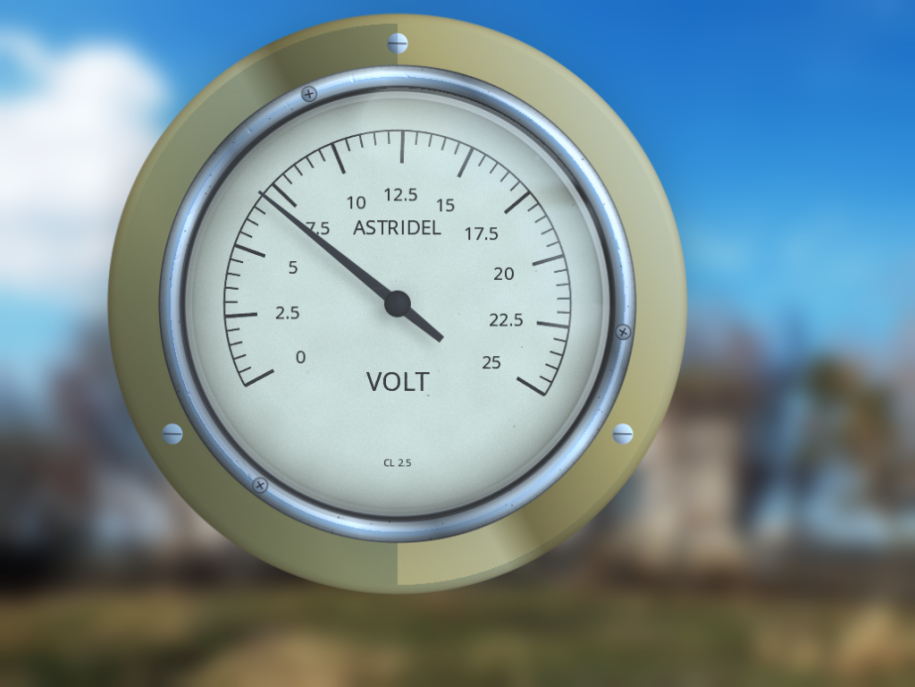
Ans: {"value": 7, "unit": "V"}
